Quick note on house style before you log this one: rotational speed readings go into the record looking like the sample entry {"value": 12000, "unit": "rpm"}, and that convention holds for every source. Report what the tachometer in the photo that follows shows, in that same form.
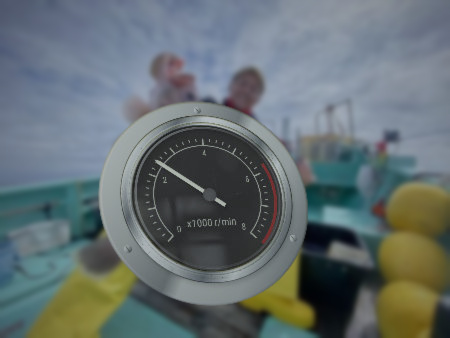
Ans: {"value": 2400, "unit": "rpm"}
